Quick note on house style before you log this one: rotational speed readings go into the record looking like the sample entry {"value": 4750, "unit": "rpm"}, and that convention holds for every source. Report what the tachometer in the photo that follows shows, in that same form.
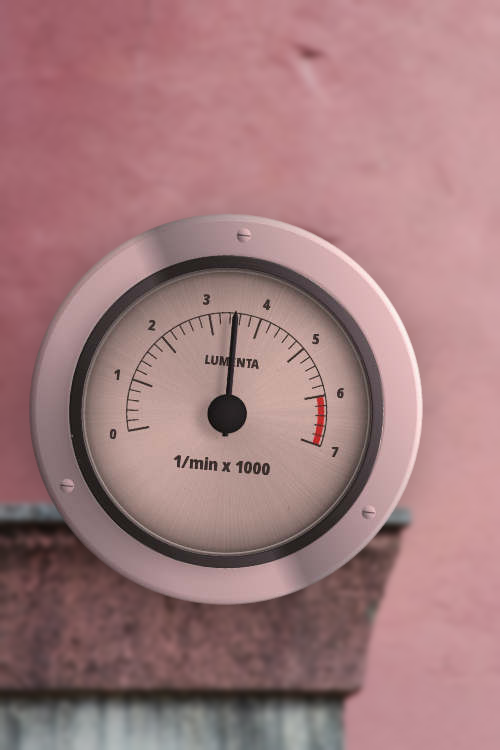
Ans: {"value": 3500, "unit": "rpm"}
